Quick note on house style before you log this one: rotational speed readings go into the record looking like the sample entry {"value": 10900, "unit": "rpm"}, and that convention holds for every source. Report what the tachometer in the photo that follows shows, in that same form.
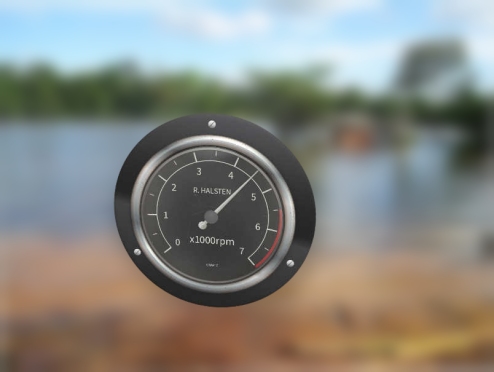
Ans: {"value": 4500, "unit": "rpm"}
